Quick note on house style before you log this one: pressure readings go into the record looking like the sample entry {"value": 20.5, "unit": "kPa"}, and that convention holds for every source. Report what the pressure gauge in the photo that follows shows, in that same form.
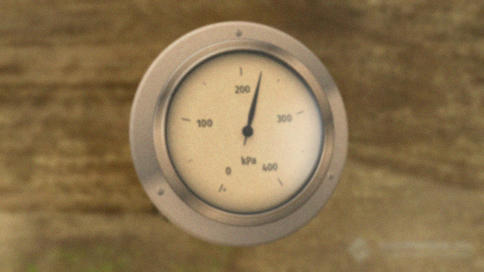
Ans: {"value": 225, "unit": "kPa"}
